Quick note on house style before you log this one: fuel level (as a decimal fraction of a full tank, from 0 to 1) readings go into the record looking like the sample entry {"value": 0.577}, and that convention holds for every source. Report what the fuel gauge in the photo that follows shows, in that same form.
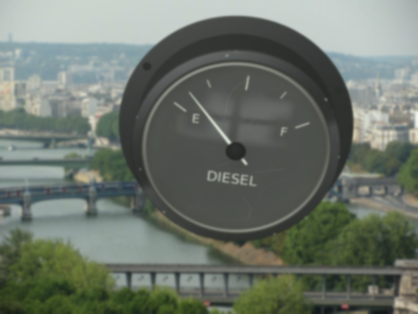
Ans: {"value": 0.125}
